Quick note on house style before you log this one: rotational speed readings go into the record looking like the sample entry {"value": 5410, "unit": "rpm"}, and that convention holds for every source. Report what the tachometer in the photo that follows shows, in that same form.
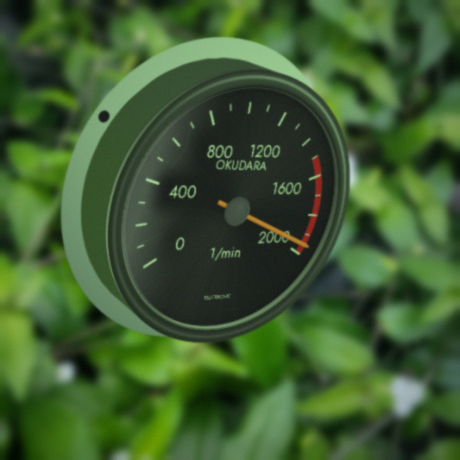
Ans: {"value": 1950, "unit": "rpm"}
